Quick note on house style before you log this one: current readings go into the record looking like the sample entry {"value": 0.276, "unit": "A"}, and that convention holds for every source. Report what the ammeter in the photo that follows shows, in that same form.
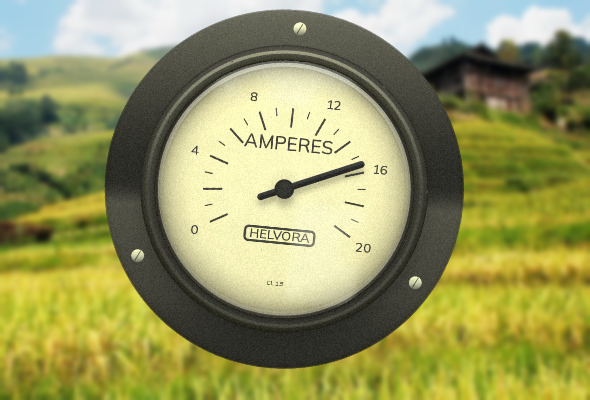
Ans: {"value": 15.5, "unit": "A"}
